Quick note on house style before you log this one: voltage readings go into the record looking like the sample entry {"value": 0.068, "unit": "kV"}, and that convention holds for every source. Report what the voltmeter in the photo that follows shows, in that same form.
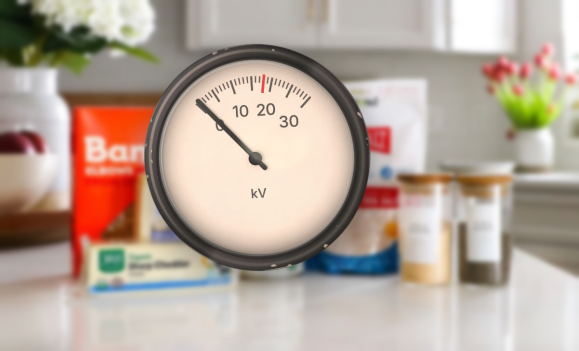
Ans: {"value": 1, "unit": "kV"}
